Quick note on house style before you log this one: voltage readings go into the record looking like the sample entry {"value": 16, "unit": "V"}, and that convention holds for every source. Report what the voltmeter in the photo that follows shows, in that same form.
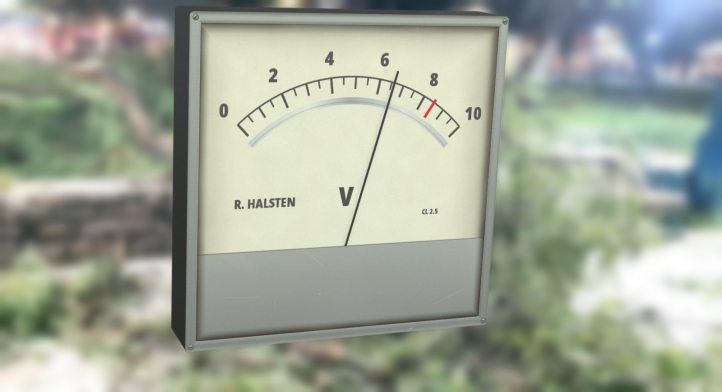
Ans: {"value": 6.5, "unit": "V"}
